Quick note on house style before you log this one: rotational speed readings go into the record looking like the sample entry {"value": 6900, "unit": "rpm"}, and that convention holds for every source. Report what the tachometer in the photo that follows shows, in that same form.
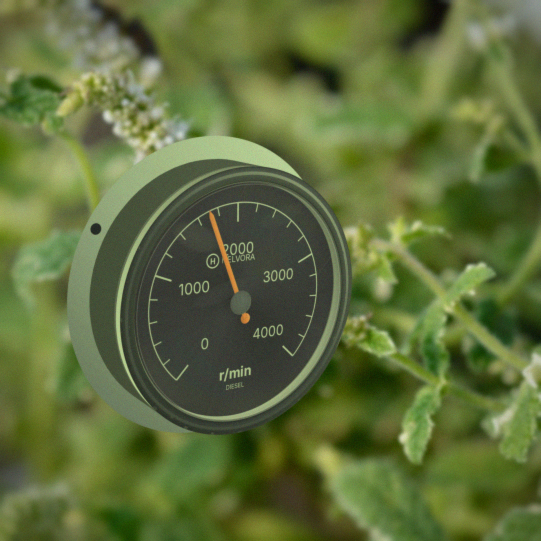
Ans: {"value": 1700, "unit": "rpm"}
